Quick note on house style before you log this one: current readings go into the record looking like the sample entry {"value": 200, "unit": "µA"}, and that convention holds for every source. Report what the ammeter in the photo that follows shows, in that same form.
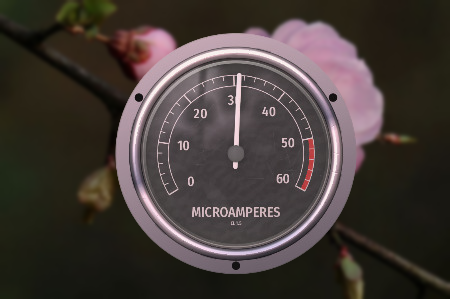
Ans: {"value": 31, "unit": "µA"}
